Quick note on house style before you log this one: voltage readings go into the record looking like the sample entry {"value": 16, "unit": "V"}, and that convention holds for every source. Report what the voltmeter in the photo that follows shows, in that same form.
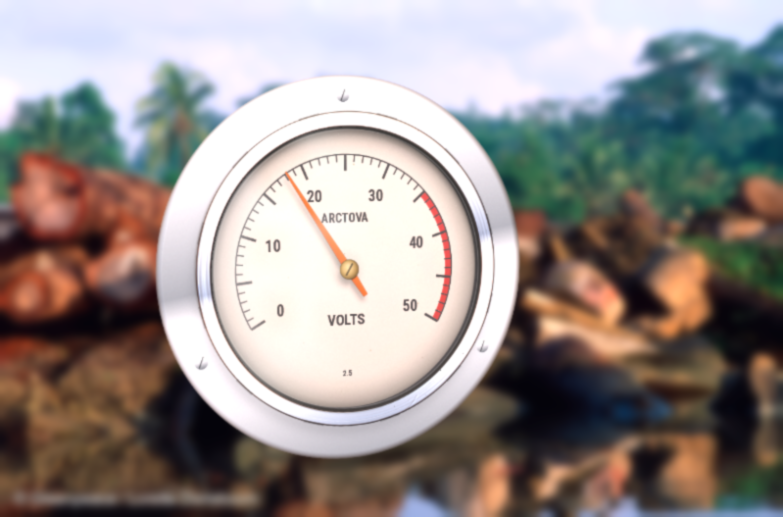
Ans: {"value": 18, "unit": "V"}
